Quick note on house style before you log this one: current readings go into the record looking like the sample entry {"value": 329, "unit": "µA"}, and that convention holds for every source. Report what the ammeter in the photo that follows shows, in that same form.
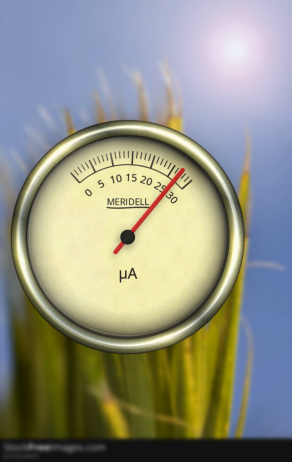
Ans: {"value": 27, "unit": "µA"}
